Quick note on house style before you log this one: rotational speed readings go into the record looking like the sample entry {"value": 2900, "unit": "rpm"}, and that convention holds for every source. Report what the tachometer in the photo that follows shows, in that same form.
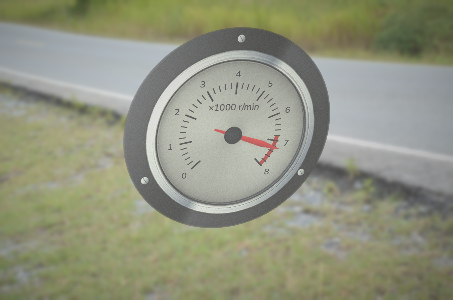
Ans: {"value": 7200, "unit": "rpm"}
